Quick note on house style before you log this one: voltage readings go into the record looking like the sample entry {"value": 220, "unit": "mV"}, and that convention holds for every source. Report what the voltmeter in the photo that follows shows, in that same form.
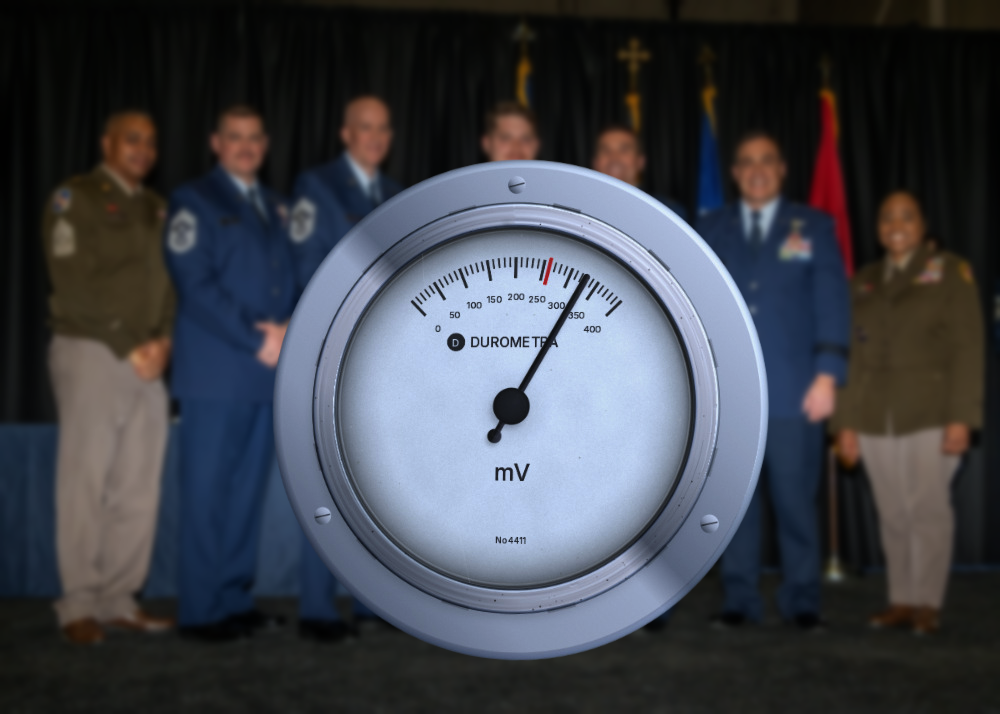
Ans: {"value": 330, "unit": "mV"}
